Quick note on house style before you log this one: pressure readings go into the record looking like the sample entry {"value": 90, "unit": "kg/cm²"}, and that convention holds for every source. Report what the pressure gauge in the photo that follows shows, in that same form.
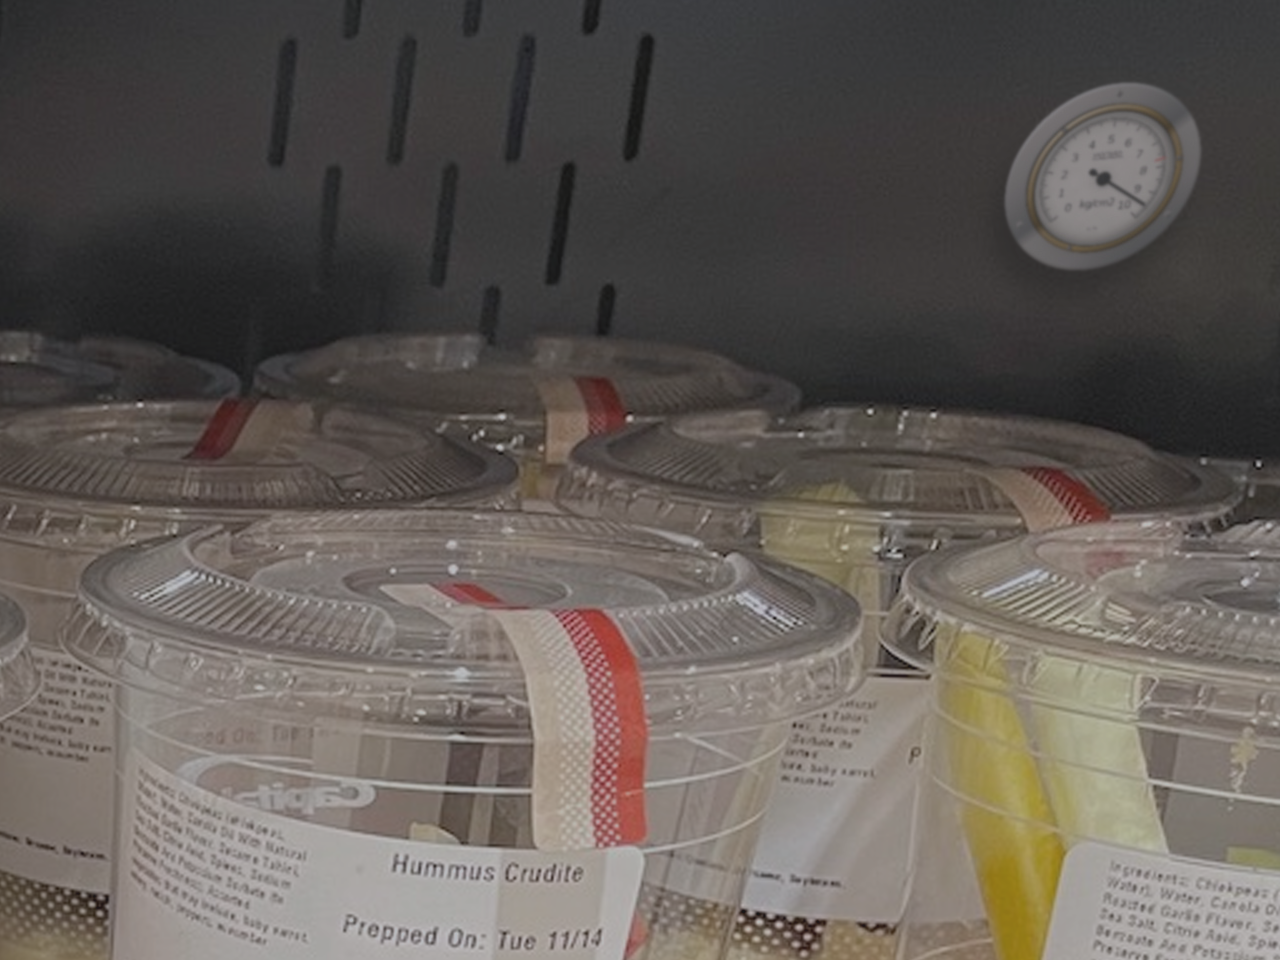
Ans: {"value": 9.5, "unit": "kg/cm²"}
